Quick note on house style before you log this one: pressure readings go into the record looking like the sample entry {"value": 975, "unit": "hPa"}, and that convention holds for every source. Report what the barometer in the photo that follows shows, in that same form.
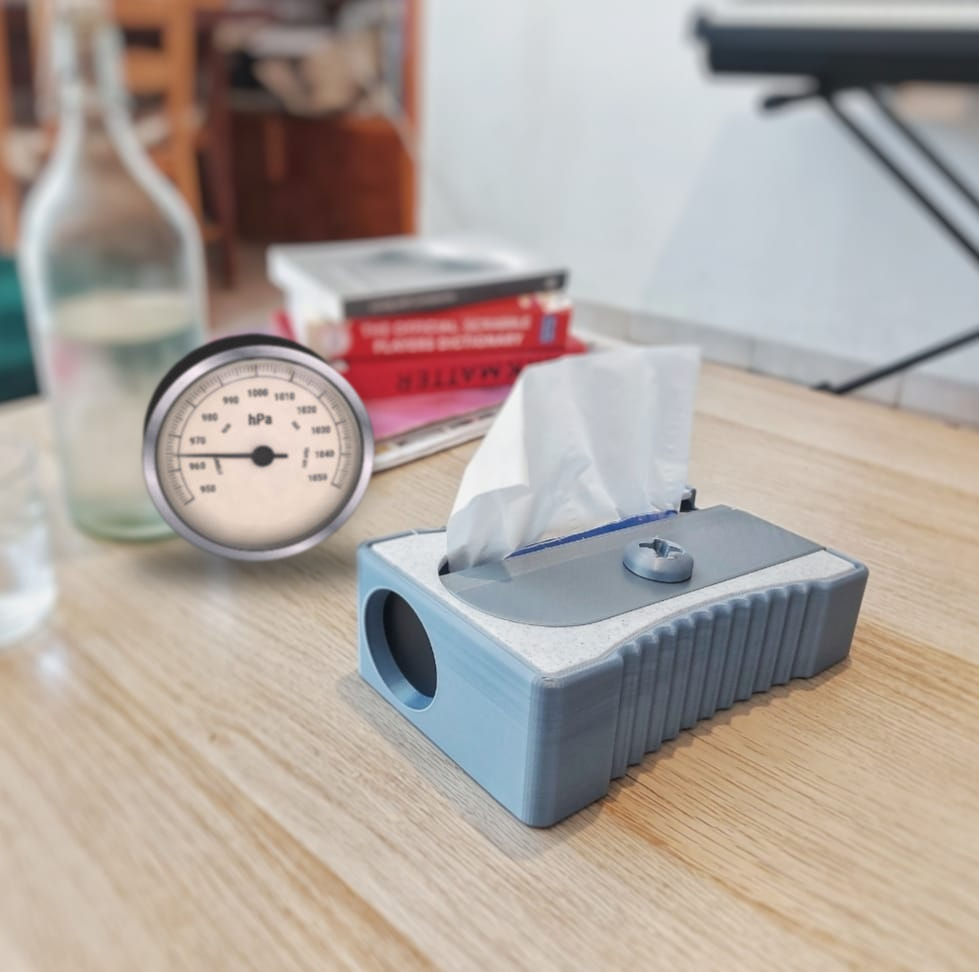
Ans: {"value": 965, "unit": "hPa"}
